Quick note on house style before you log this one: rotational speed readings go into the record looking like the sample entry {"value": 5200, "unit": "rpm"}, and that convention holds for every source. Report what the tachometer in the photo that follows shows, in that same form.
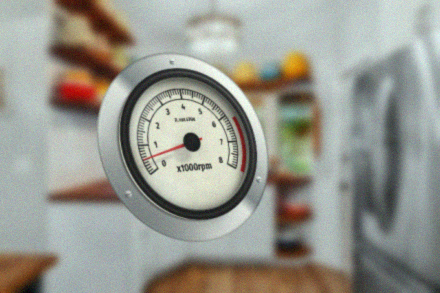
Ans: {"value": 500, "unit": "rpm"}
